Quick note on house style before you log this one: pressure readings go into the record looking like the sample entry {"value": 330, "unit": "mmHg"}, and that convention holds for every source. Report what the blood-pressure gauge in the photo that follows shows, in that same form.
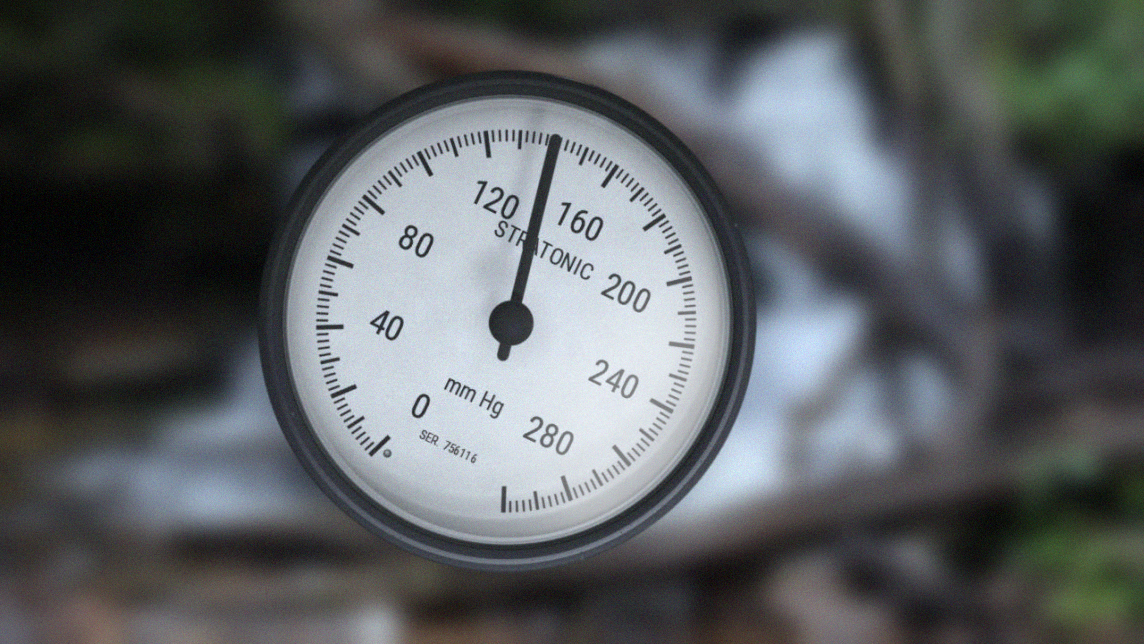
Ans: {"value": 140, "unit": "mmHg"}
